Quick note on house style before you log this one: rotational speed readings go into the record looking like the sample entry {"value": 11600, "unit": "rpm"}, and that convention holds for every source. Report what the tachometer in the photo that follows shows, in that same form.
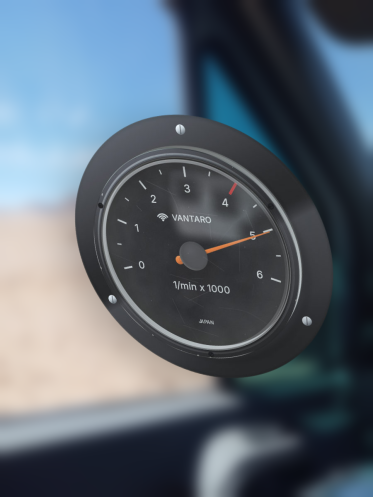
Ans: {"value": 5000, "unit": "rpm"}
